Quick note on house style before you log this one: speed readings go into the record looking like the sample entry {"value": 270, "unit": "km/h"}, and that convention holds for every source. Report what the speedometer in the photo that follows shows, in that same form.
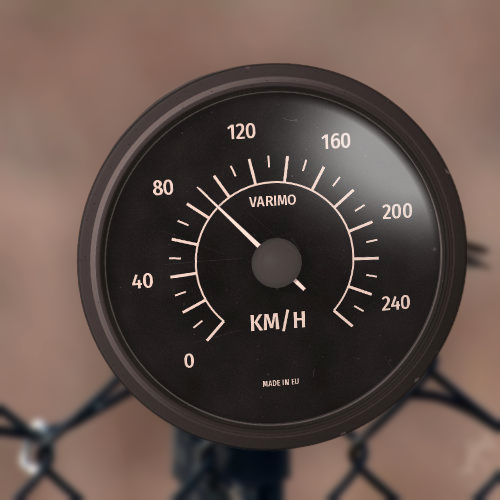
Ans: {"value": 90, "unit": "km/h"}
